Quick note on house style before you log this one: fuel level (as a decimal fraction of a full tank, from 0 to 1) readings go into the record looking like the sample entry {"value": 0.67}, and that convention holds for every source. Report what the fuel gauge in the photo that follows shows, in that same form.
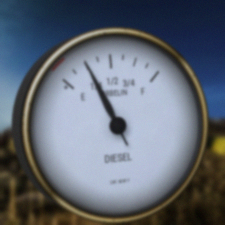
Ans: {"value": 0.25}
